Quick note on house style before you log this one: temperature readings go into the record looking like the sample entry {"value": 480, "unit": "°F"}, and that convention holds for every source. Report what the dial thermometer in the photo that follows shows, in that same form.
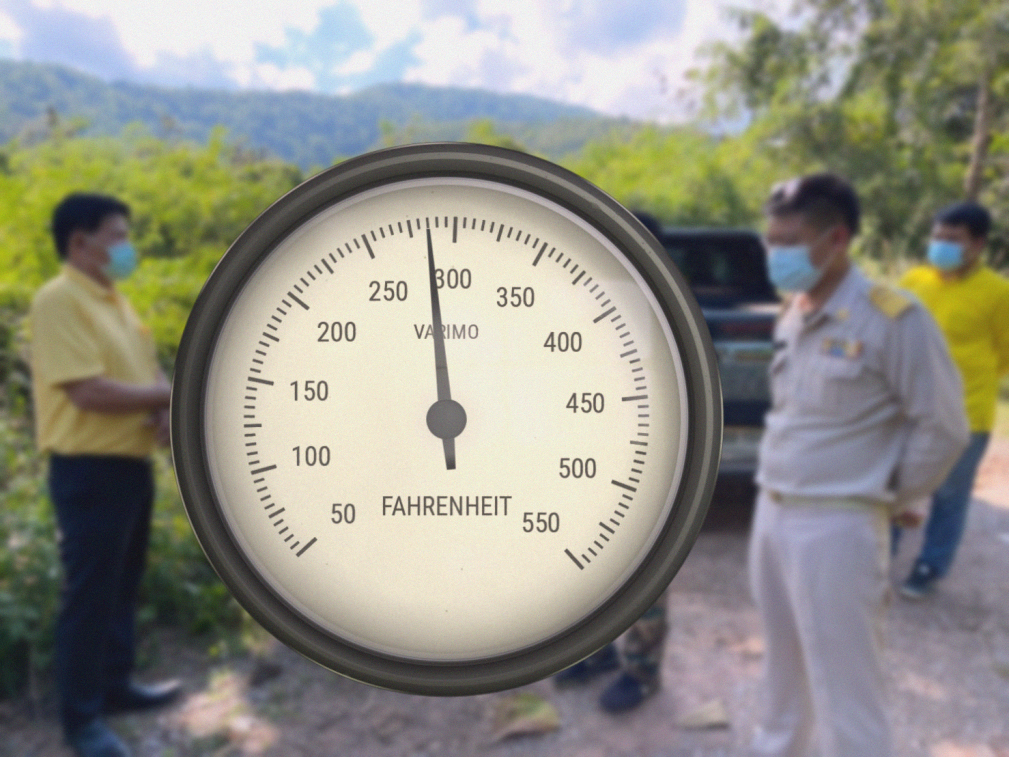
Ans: {"value": 285, "unit": "°F"}
